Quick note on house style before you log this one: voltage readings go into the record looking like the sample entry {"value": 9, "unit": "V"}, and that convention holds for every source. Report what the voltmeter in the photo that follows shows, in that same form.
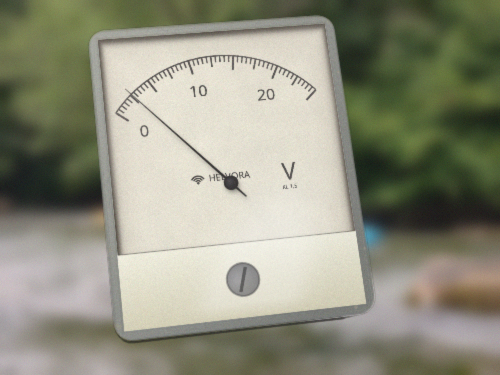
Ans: {"value": 2.5, "unit": "V"}
